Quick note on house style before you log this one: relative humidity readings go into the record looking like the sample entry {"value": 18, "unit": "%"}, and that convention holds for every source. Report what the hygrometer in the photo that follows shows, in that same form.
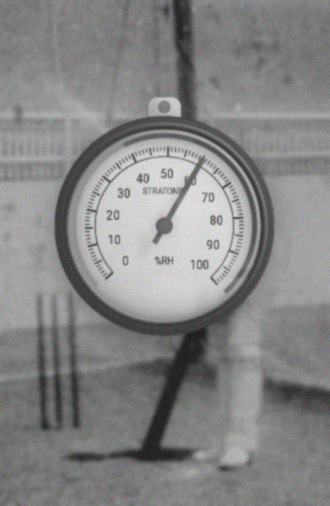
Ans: {"value": 60, "unit": "%"}
